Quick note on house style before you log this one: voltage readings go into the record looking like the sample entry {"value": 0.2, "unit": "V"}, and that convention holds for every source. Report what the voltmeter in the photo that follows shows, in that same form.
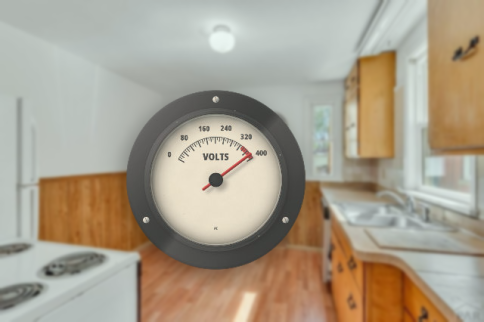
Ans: {"value": 380, "unit": "V"}
